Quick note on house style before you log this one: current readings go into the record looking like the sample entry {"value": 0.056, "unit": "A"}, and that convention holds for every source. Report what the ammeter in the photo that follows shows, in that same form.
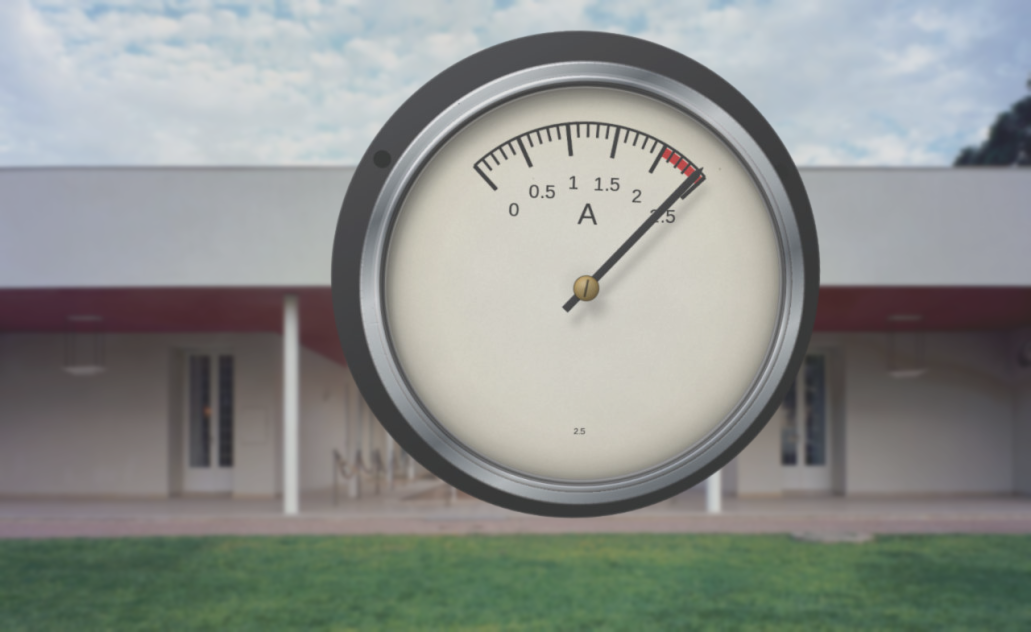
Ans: {"value": 2.4, "unit": "A"}
